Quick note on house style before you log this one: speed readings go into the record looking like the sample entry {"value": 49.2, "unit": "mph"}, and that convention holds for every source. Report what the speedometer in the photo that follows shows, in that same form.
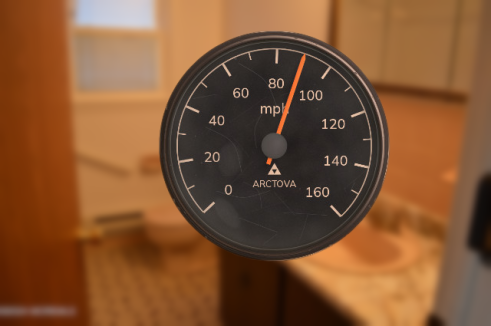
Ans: {"value": 90, "unit": "mph"}
